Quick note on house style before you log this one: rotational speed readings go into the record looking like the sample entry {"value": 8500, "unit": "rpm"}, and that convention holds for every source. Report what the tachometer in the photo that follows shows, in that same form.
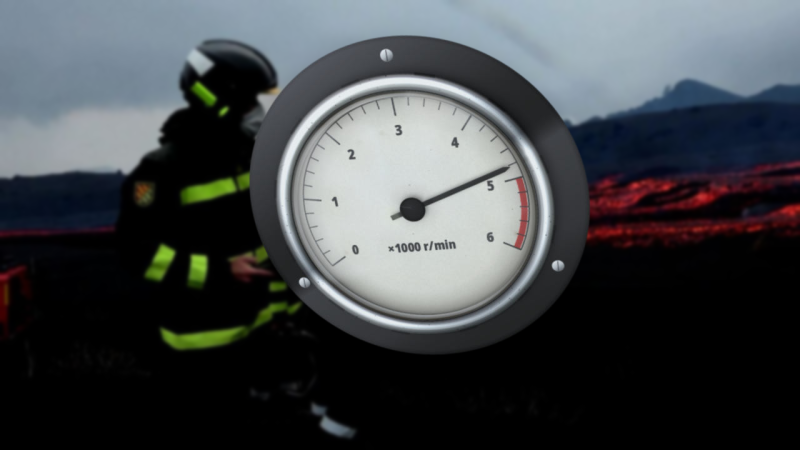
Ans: {"value": 4800, "unit": "rpm"}
